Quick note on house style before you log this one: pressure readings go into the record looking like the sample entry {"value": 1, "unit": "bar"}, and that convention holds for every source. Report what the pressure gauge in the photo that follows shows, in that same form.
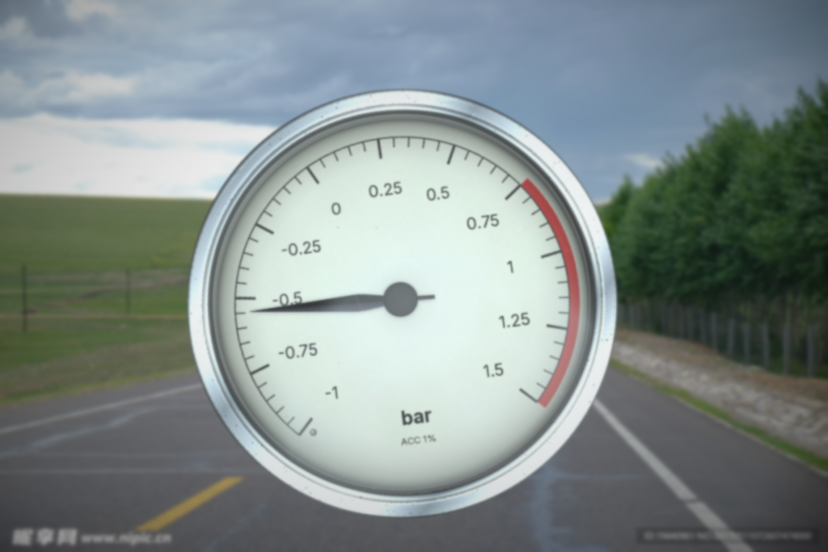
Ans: {"value": -0.55, "unit": "bar"}
